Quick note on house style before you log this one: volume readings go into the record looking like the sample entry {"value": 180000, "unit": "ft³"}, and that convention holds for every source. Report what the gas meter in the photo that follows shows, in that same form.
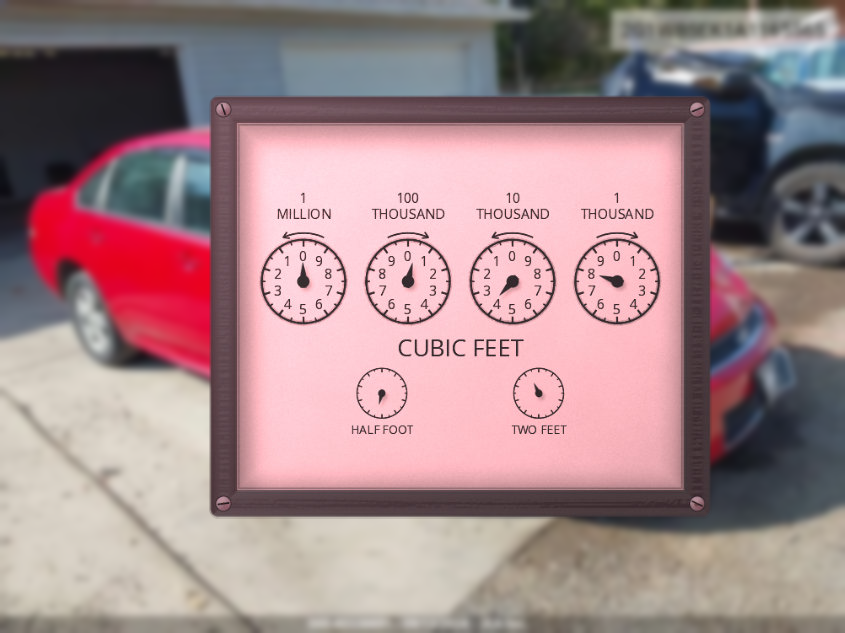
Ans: {"value": 3800, "unit": "ft³"}
